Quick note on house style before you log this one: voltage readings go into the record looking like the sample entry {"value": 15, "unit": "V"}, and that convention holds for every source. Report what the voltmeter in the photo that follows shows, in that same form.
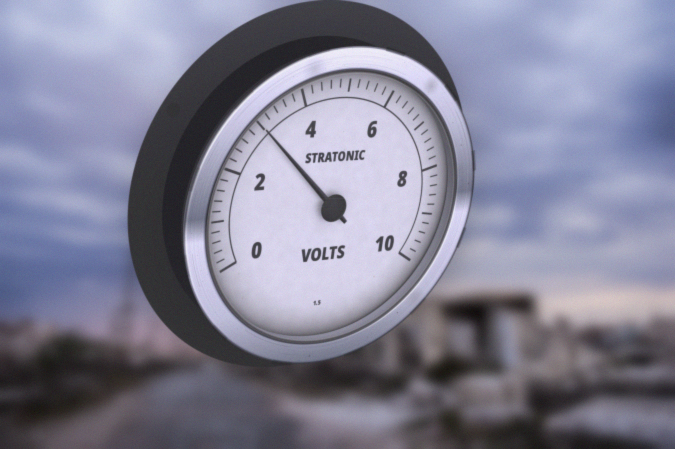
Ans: {"value": 3, "unit": "V"}
